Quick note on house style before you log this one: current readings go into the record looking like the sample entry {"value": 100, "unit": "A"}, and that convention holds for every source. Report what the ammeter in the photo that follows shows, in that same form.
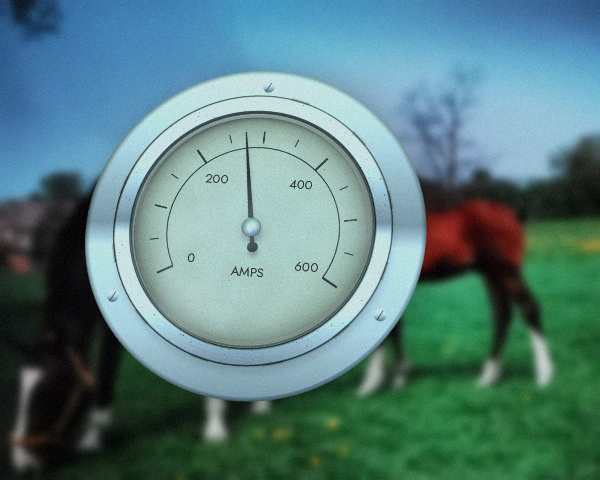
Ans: {"value": 275, "unit": "A"}
